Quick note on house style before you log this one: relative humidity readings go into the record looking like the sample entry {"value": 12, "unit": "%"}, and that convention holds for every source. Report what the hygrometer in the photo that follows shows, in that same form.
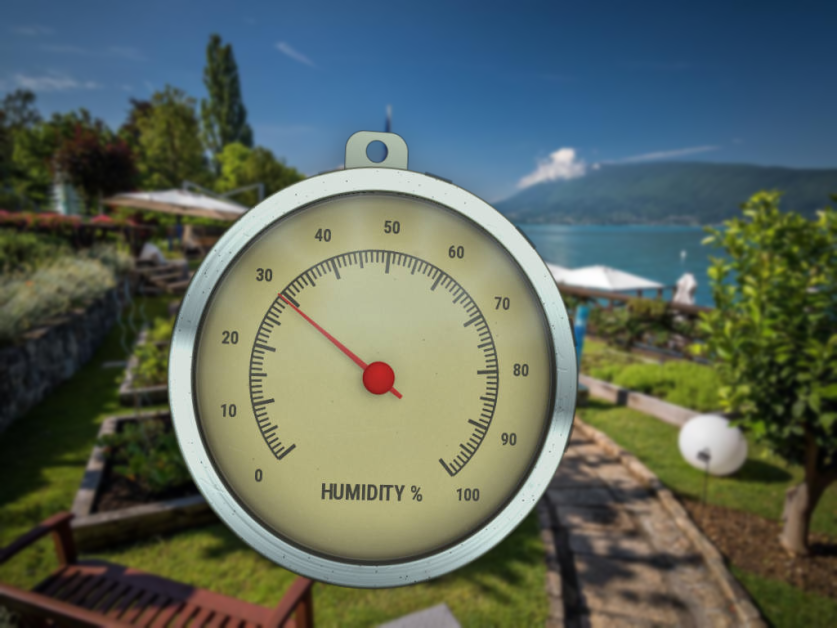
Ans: {"value": 29, "unit": "%"}
